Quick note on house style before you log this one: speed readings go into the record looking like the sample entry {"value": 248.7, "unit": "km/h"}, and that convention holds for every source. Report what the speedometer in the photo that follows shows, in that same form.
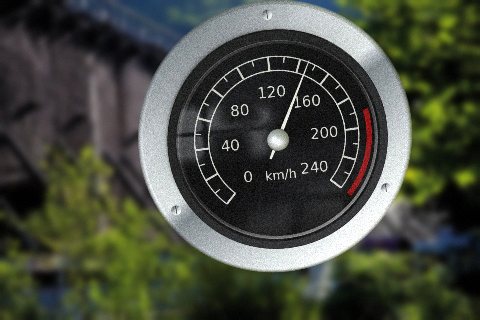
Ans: {"value": 145, "unit": "km/h"}
